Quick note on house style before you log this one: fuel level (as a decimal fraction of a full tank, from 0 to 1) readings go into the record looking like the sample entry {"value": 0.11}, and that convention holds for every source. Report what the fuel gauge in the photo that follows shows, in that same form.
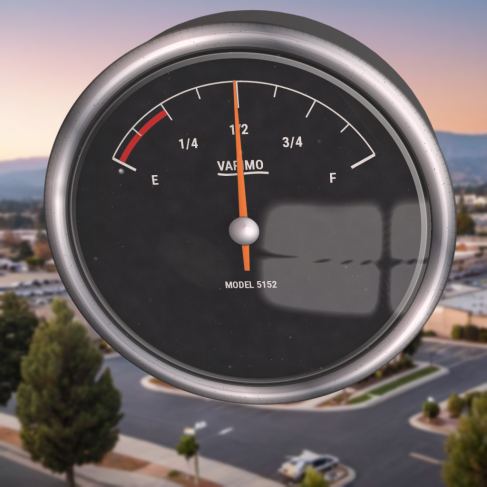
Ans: {"value": 0.5}
